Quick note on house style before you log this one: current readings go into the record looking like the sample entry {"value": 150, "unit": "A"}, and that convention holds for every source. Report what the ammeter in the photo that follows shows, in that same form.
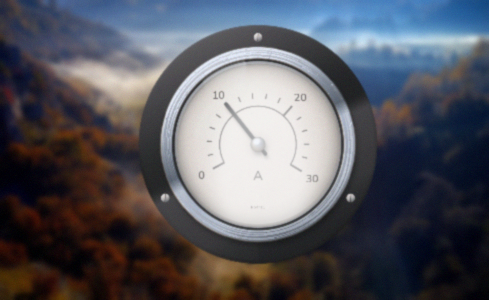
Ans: {"value": 10, "unit": "A"}
